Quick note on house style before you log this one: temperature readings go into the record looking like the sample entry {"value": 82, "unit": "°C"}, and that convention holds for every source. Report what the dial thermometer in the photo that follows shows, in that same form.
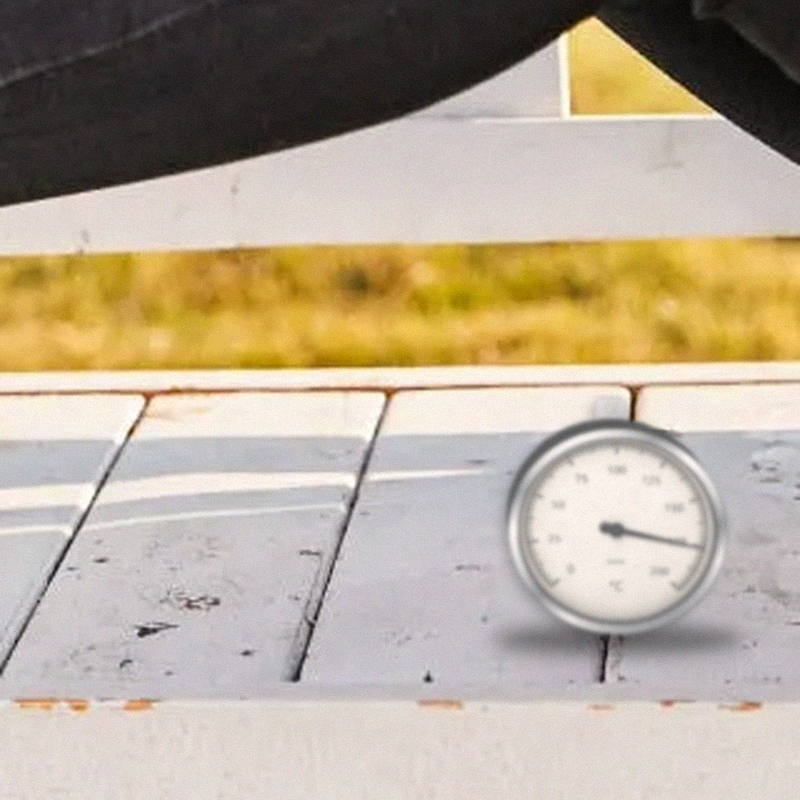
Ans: {"value": 175, "unit": "°C"}
